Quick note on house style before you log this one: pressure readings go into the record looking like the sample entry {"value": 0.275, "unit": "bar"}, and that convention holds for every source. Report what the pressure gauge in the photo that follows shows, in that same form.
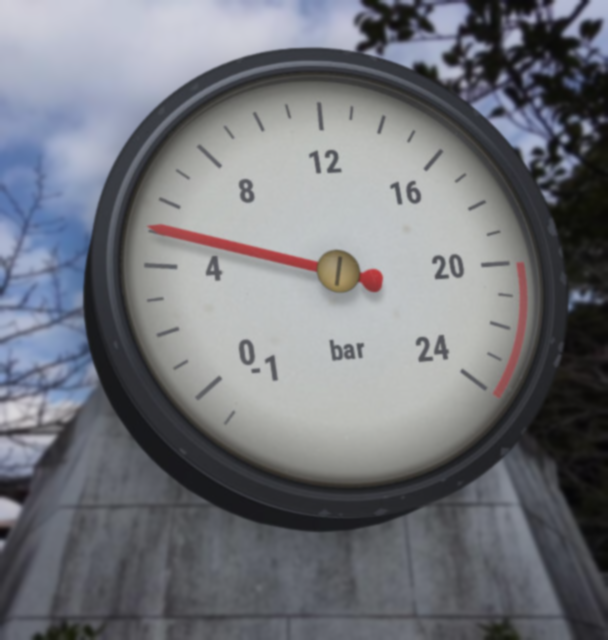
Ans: {"value": 5, "unit": "bar"}
